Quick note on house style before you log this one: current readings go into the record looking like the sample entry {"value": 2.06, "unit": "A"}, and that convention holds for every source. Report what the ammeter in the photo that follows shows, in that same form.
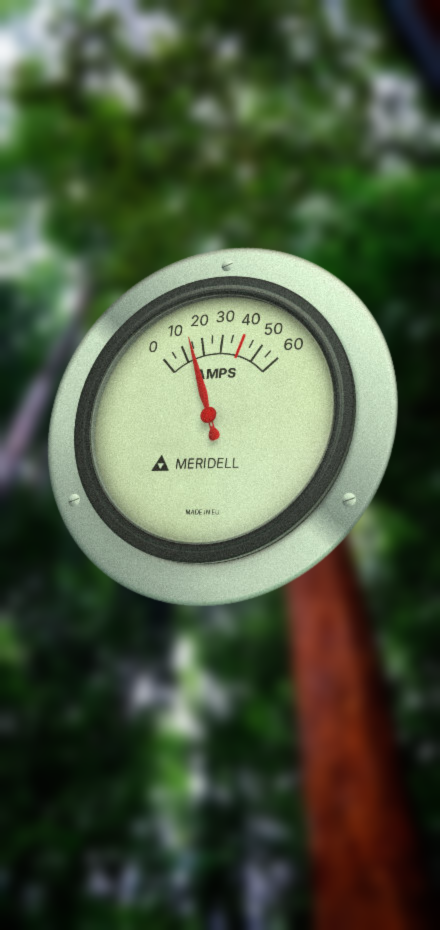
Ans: {"value": 15, "unit": "A"}
